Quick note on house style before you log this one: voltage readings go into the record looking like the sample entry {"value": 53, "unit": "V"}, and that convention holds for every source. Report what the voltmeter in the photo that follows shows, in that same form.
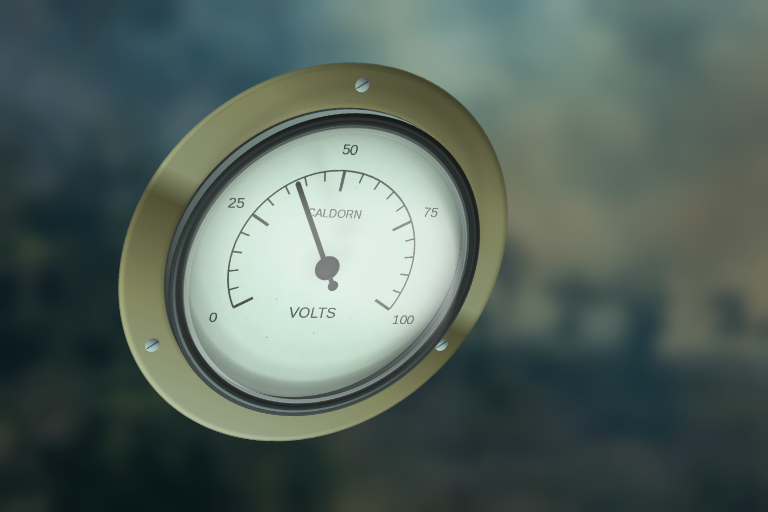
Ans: {"value": 37.5, "unit": "V"}
